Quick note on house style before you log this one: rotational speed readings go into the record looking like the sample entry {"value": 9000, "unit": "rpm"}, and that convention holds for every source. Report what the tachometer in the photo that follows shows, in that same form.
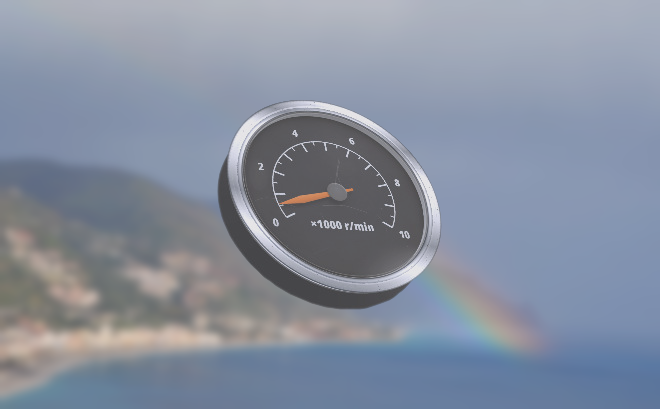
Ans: {"value": 500, "unit": "rpm"}
